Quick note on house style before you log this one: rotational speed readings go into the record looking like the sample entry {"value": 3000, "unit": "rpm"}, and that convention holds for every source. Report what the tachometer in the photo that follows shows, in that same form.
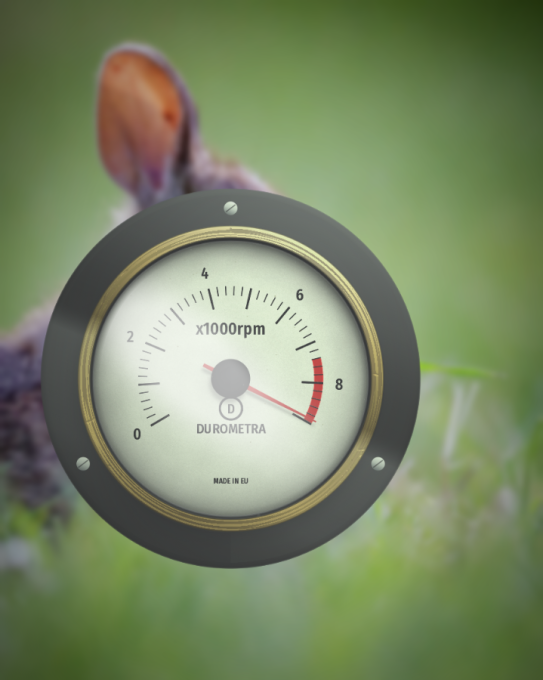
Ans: {"value": 8900, "unit": "rpm"}
